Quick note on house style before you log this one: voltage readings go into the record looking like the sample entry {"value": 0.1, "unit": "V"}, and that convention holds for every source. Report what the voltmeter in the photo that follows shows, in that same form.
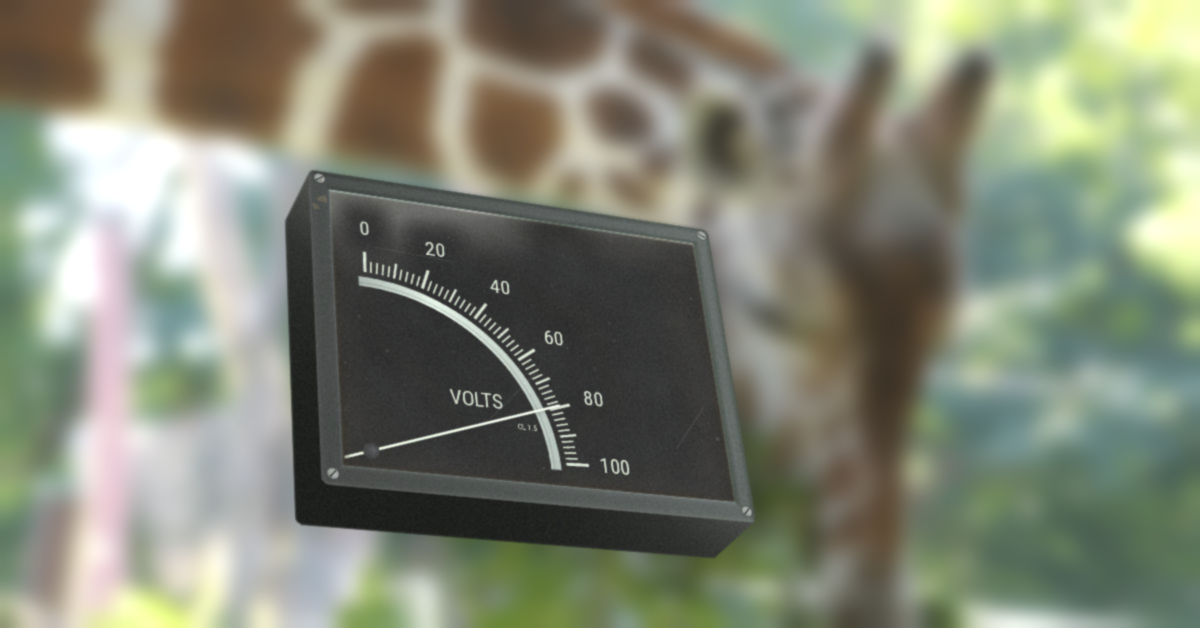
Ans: {"value": 80, "unit": "V"}
